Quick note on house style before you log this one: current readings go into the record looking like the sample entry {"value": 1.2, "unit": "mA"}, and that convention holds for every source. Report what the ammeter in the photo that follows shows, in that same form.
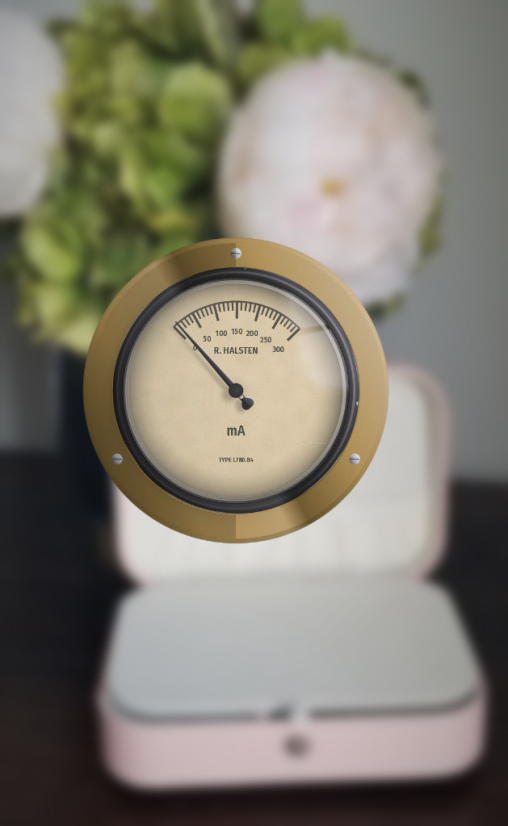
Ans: {"value": 10, "unit": "mA"}
